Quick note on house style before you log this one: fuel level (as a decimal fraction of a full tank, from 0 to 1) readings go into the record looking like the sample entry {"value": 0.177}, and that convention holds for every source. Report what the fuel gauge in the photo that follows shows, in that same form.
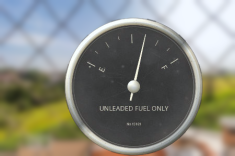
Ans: {"value": 0.625}
